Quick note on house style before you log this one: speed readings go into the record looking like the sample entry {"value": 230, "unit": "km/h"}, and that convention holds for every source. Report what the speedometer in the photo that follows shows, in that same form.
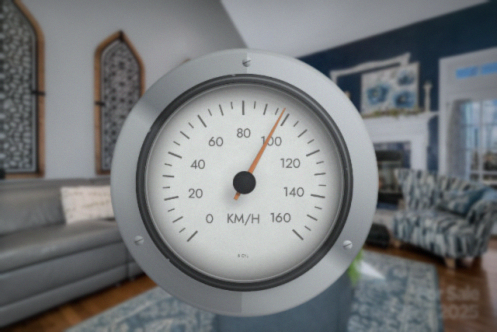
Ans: {"value": 97.5, "unit": "km/h"}
